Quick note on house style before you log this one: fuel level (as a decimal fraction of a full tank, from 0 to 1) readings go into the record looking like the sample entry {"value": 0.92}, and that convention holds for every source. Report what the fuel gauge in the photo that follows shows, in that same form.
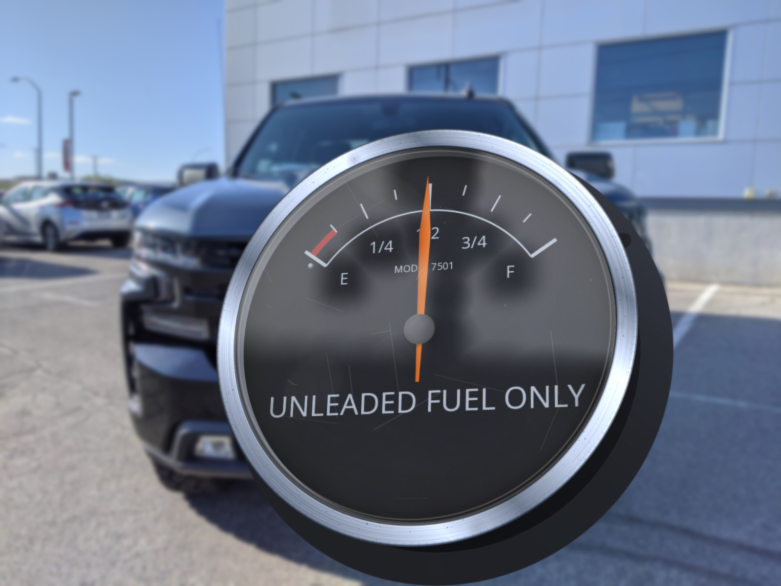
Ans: {"value": 0.5}
